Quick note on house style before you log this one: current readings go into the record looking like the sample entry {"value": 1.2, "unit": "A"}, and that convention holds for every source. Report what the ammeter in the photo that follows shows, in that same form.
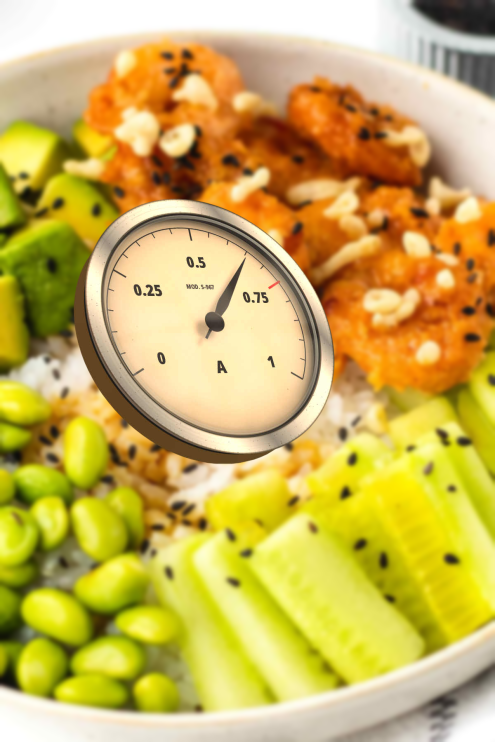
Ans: {"value": 0.65, "unit": "A"}
